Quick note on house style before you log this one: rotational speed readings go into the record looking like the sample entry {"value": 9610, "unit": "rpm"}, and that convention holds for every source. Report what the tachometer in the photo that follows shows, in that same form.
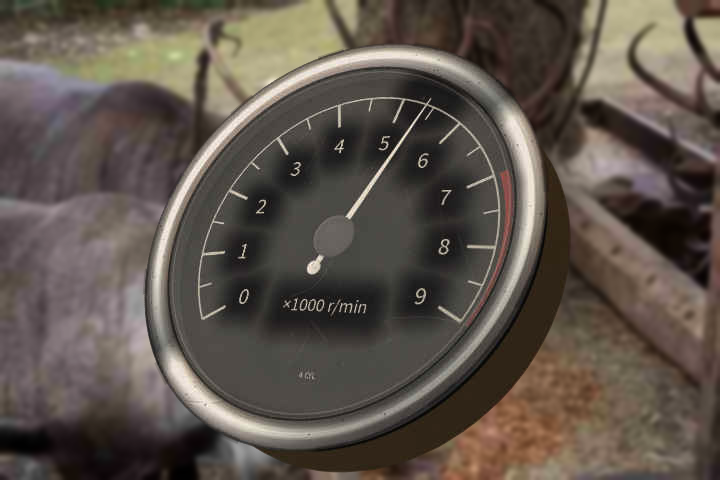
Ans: {"value": 5500, "unit": "rpm"}
